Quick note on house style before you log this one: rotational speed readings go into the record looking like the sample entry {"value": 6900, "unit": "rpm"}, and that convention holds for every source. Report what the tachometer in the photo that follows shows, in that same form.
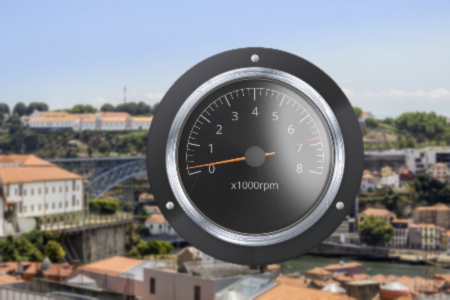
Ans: {"value": 200, "unit": "rpm"}
